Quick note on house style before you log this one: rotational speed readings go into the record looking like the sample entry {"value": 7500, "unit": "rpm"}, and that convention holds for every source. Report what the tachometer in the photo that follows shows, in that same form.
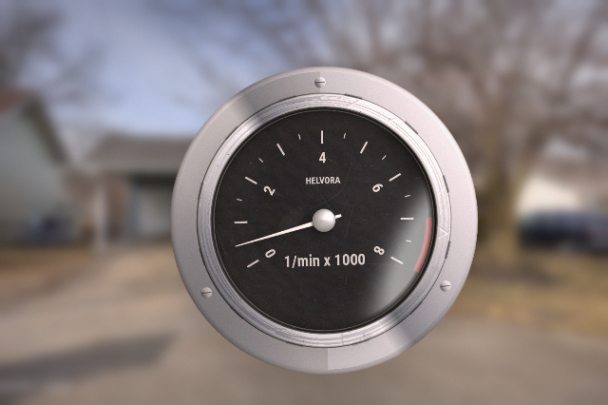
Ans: {"value": 500, "unit": "rpm"}
